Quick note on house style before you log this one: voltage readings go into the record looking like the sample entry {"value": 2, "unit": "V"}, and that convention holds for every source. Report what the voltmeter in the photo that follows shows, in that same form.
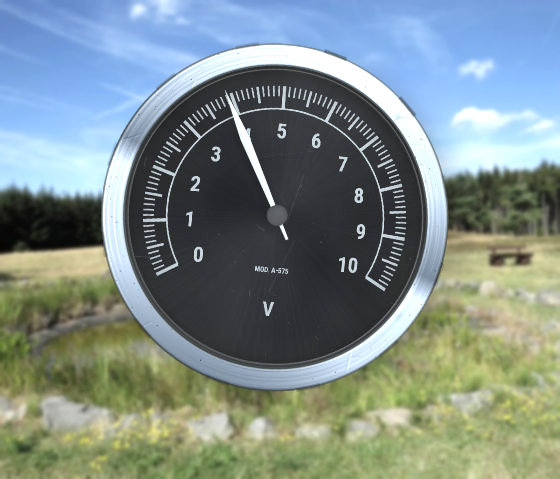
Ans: {"value": 3.9, "unit": "V"}
